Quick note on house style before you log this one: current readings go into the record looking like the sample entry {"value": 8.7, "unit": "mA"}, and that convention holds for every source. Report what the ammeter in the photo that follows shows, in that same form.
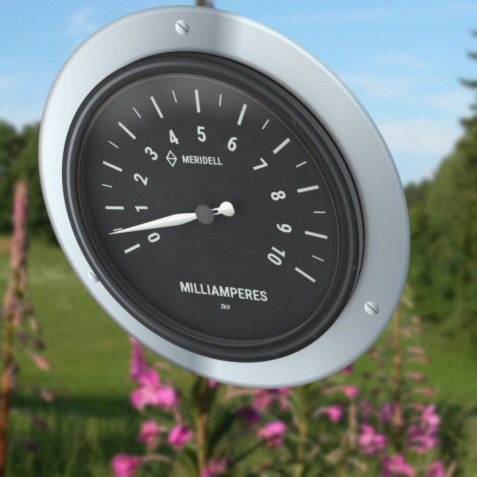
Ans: {"value": 0.5, "unit": "mA"}
